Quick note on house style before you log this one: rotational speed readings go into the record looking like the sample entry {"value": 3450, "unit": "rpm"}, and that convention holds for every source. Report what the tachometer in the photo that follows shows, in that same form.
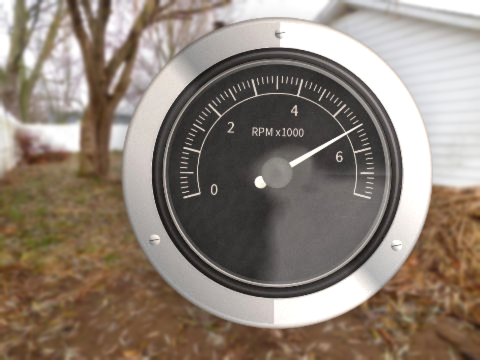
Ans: {"value": 5500, "unit": "rpm"}
